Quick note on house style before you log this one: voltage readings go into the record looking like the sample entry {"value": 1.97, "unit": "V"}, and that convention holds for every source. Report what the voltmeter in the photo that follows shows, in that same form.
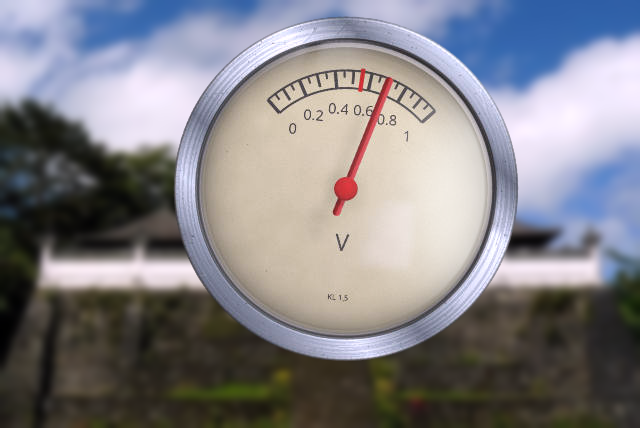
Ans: {"value": 0.7, "unit": "V"}
